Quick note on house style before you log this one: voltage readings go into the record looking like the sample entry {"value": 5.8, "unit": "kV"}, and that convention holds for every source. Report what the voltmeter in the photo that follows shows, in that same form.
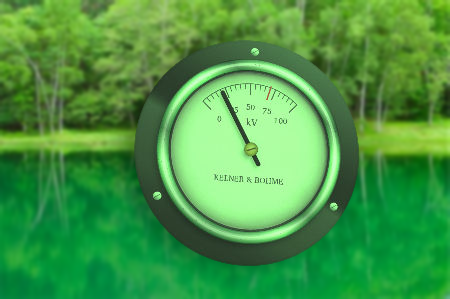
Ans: {"value": 20, "unit": "kV"}
